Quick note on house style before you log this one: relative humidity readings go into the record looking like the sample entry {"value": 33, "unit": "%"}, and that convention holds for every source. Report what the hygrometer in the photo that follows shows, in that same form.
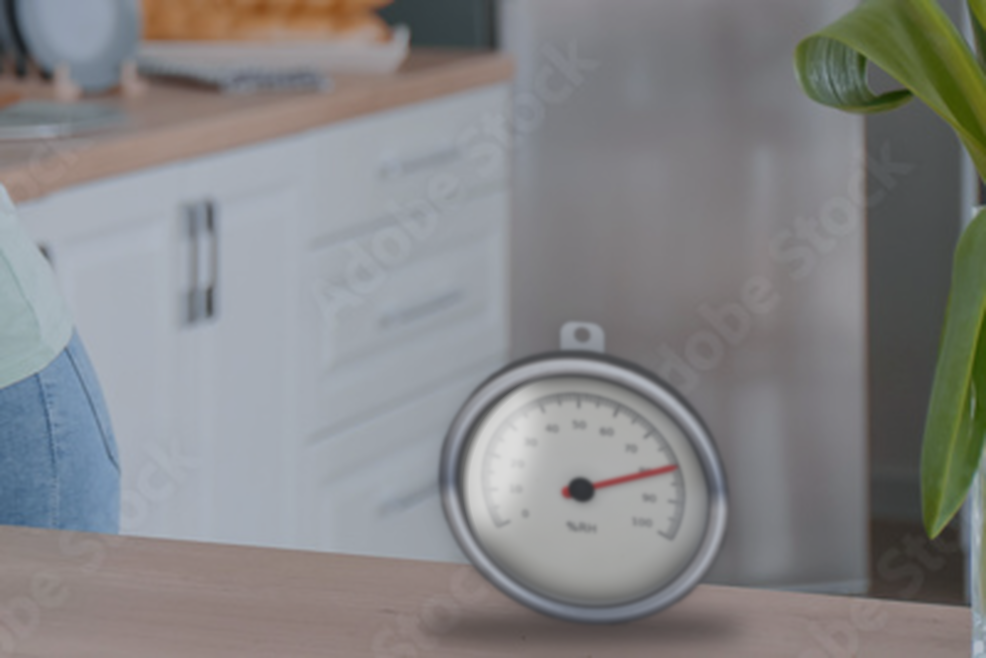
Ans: {"value": 80, "unit": "%"}
